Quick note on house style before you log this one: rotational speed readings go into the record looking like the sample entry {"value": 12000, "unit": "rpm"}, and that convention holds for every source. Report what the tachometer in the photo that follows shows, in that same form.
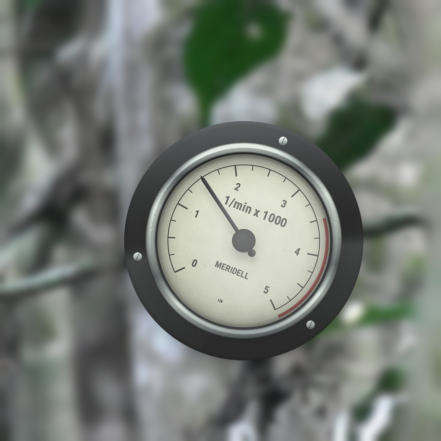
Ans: {"value": 1500, "unit": "rpm"}
